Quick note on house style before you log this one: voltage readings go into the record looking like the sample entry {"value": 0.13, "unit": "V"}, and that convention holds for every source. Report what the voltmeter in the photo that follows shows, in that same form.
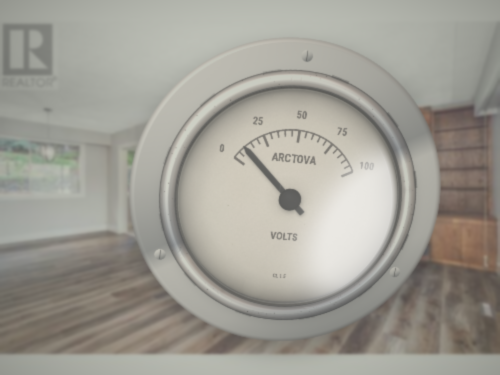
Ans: {"value": 10, "unit": "V"}
